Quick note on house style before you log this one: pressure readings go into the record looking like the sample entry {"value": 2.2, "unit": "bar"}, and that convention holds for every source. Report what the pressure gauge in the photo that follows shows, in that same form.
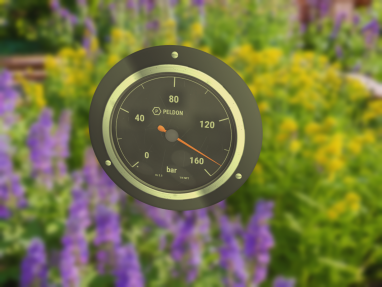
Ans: {"value": 150, "unit": "bar"}
